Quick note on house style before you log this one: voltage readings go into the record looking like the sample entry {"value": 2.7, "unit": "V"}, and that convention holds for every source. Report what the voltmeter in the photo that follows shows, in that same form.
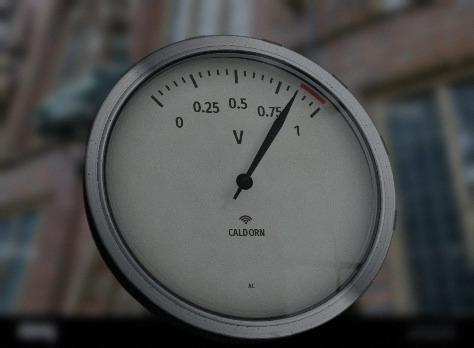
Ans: {"value": 0.85, "unit": "V"}
